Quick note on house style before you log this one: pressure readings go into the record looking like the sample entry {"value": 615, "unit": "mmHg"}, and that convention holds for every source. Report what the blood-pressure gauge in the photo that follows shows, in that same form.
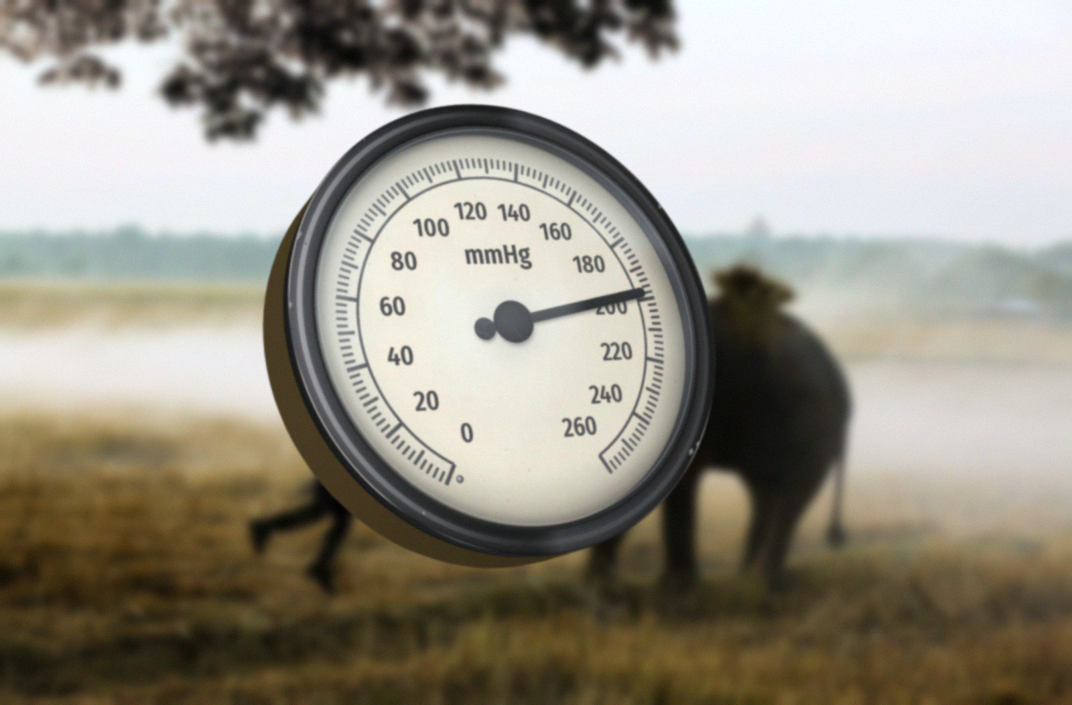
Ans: {"value": 198, "unit": "mmHg"}
